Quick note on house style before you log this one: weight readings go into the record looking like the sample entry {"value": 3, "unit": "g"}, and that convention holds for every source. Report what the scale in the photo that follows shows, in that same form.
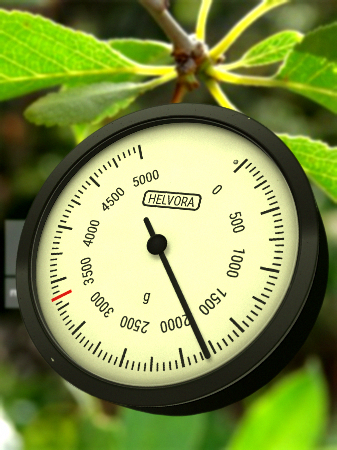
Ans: {"value": 1800, "unit": "g"}
